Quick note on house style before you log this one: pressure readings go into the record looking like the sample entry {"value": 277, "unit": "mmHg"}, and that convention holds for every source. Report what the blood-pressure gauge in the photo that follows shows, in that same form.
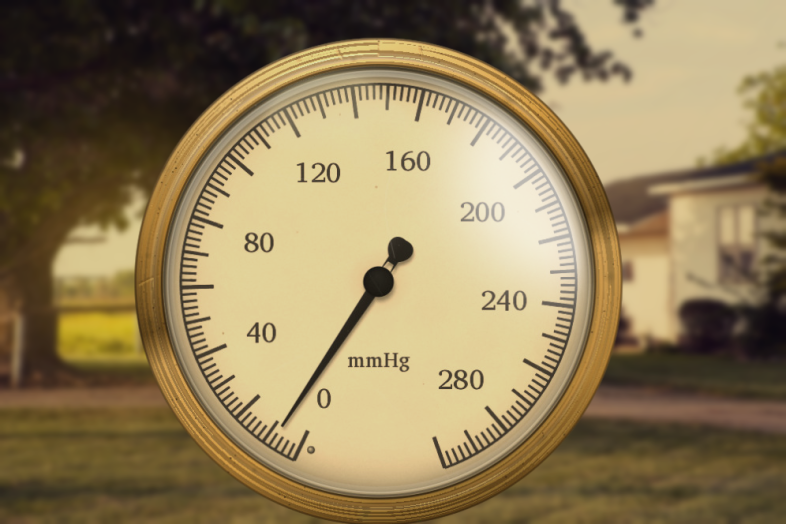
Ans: {"value": 8, "unit": "mmHg"}
